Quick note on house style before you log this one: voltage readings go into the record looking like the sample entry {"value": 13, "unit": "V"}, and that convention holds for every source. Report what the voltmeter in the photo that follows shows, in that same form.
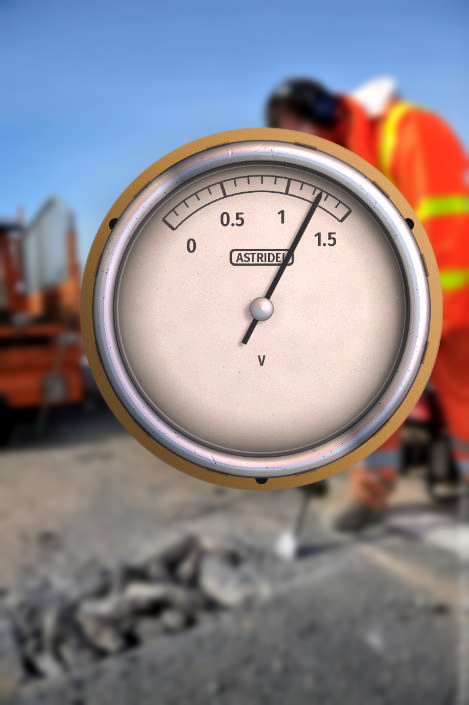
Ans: {"value": 1.25, "unit": "V"}
